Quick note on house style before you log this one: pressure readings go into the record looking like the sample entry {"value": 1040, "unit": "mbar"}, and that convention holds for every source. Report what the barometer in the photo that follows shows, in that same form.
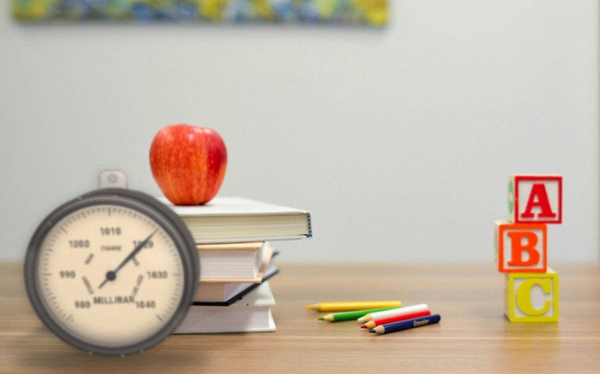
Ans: {"value": 1020, "unit": "mbar"}
